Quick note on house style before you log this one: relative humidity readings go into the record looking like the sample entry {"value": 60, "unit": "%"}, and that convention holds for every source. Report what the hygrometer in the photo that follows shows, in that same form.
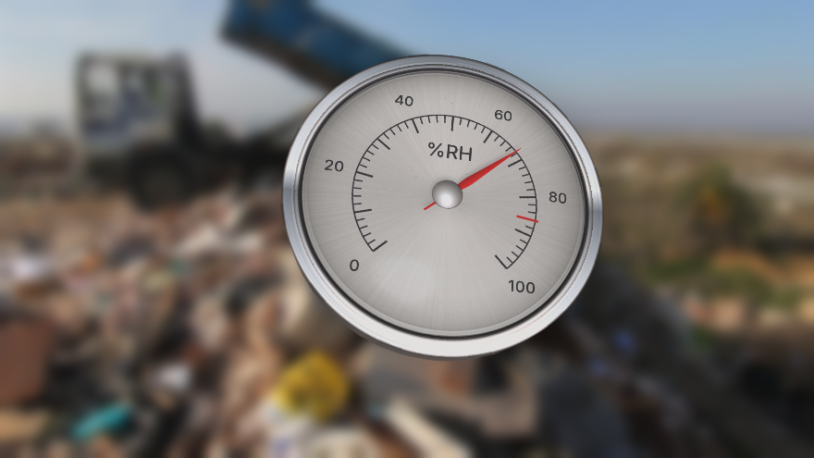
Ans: {"value": 68, "unit": "%"}
